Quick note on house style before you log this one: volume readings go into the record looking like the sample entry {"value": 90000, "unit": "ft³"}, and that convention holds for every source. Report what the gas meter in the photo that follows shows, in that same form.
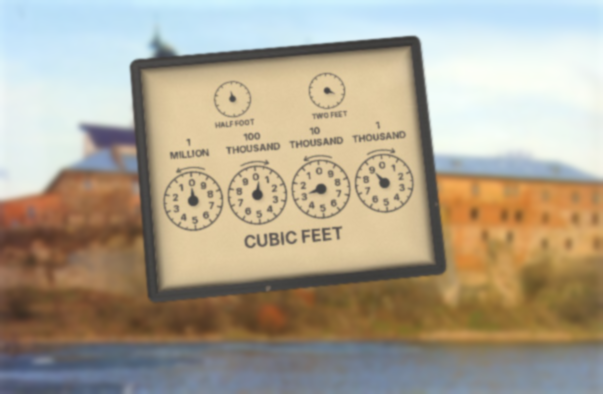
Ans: {"value": 2900, "unit": "ft³"}
